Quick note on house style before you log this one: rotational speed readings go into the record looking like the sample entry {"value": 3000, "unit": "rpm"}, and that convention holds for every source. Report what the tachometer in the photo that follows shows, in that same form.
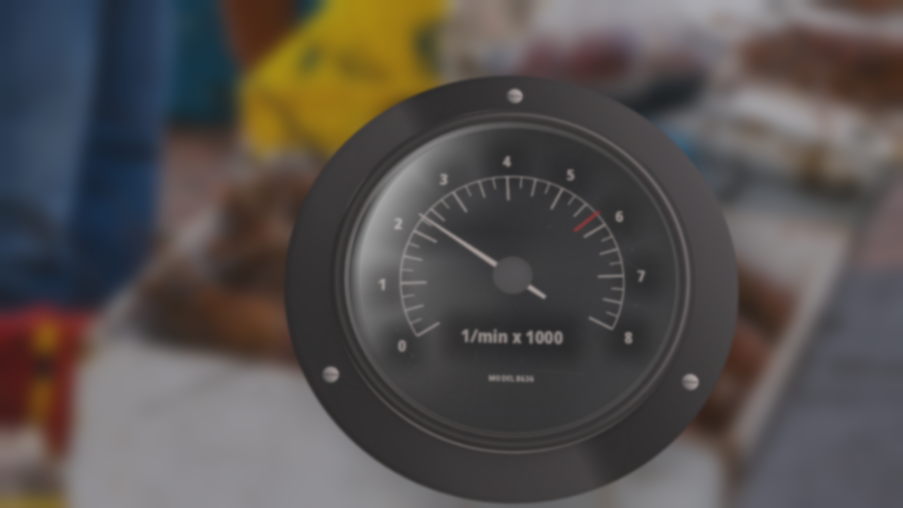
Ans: {"value": 2250, "unit": "rpm"}
